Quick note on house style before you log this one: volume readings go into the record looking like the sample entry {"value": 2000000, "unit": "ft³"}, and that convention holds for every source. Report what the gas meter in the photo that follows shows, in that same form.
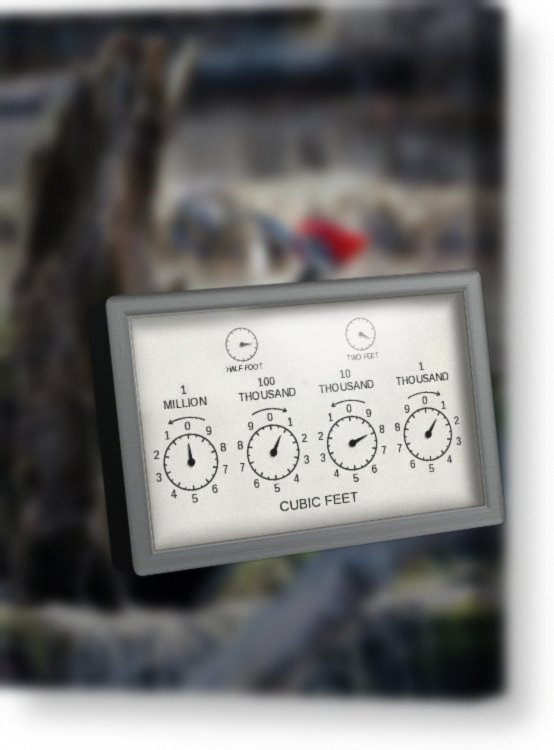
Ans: {"value": 8100, "unit": "ft³"}
